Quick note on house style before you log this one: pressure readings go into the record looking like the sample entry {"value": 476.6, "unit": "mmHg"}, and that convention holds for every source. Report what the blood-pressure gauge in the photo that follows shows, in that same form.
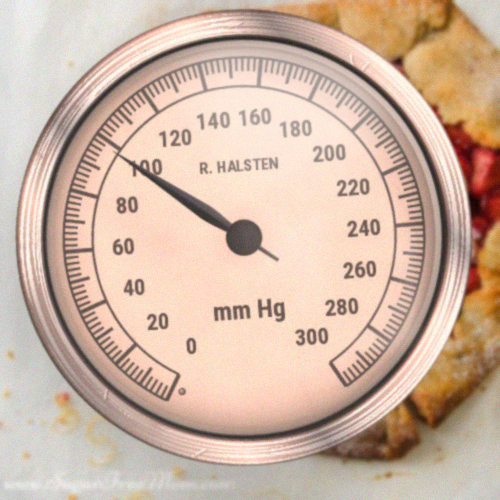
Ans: {"value": 98, "unit": "mmHg"}
